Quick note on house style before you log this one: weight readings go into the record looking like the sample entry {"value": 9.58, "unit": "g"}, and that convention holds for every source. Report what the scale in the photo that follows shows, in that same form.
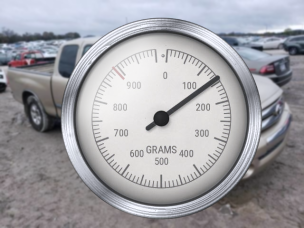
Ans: {"value": 140, "unit": "g"}
